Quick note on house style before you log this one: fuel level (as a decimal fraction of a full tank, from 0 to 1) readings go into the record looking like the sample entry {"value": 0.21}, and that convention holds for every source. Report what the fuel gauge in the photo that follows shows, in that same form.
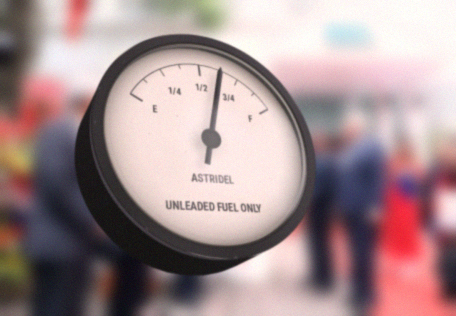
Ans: {"value": 0.625}
